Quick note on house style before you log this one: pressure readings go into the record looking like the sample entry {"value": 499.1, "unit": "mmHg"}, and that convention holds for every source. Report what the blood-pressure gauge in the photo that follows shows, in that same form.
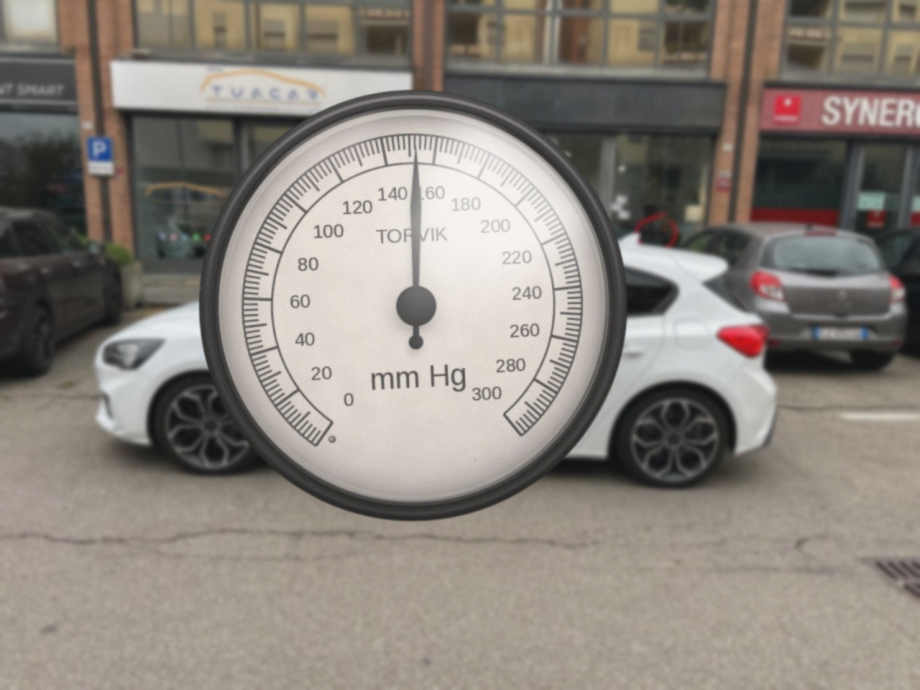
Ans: {"value": 152, "unit": "mmHg"}
